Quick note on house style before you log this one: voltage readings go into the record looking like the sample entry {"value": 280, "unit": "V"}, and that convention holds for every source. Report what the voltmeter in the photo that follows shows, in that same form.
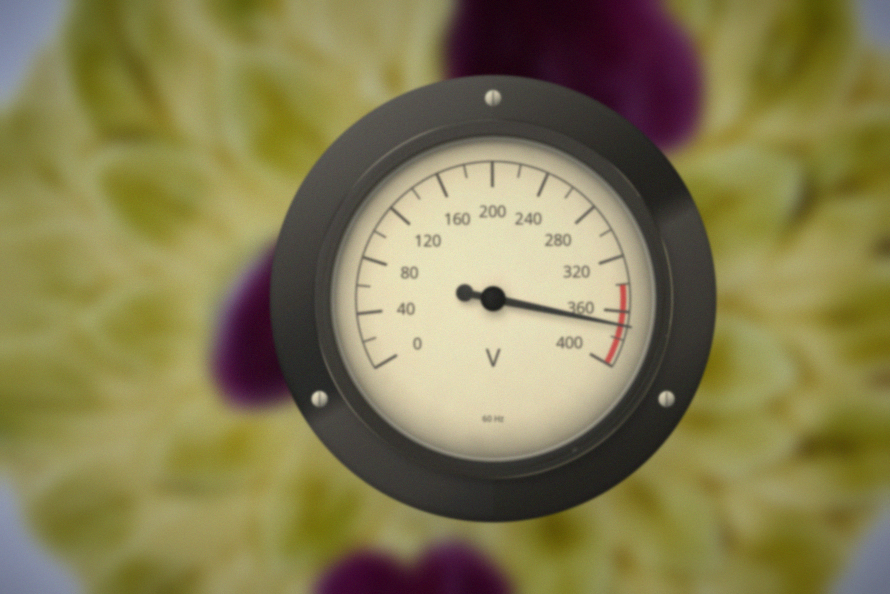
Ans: {"value": 370, "unit": "V"}
